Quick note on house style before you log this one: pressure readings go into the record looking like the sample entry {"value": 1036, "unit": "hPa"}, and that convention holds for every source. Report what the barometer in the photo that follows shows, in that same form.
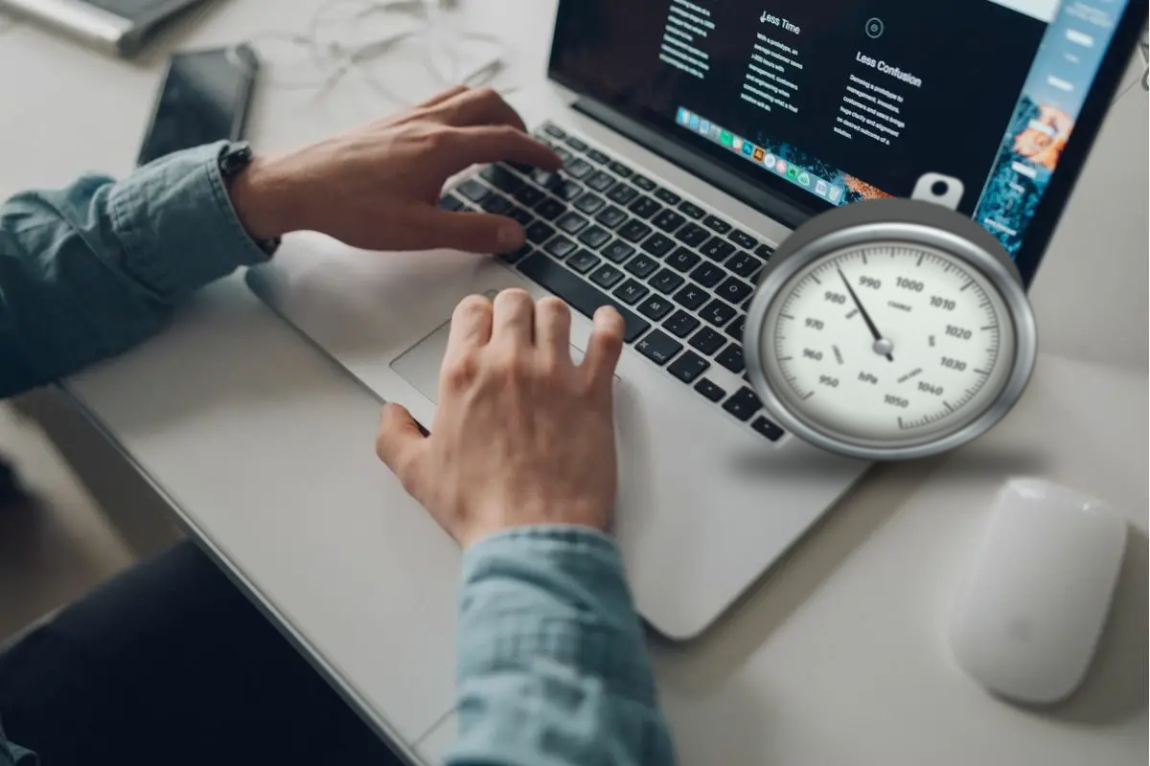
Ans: {"value": 985, "unit": "hPa"}
